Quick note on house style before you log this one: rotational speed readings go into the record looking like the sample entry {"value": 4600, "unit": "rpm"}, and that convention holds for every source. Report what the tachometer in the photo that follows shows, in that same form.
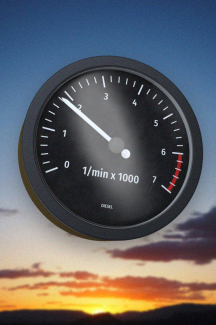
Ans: {"value": 1800, "unit": "rpm"}
